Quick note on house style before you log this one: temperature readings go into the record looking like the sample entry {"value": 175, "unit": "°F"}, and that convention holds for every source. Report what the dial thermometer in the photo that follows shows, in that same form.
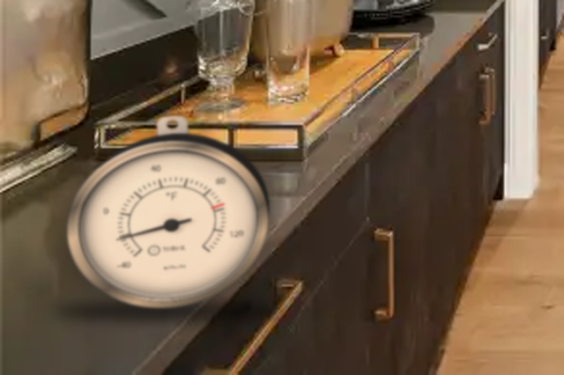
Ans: {"value": -20, "unit": "°F"}
